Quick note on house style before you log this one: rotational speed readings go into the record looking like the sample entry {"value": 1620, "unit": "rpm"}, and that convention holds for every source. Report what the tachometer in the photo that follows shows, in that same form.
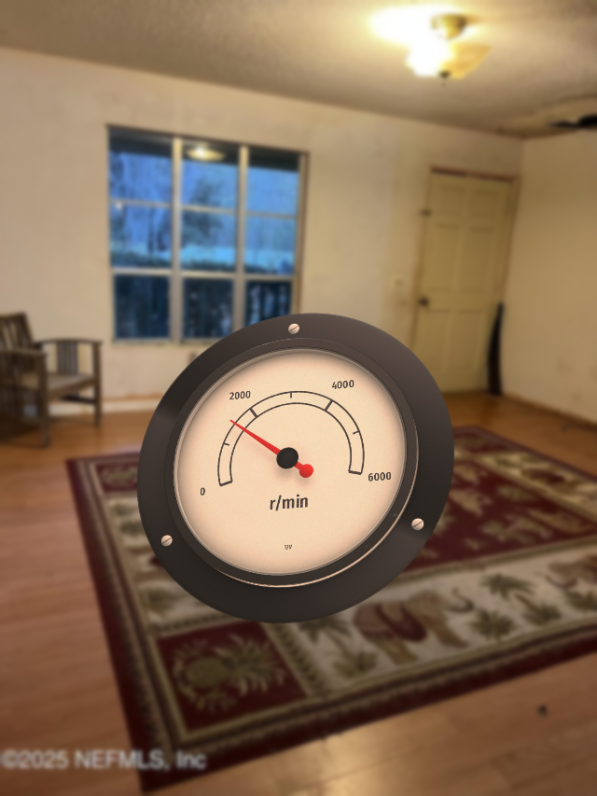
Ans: {"value": 1500, "unit": "rpm"}
